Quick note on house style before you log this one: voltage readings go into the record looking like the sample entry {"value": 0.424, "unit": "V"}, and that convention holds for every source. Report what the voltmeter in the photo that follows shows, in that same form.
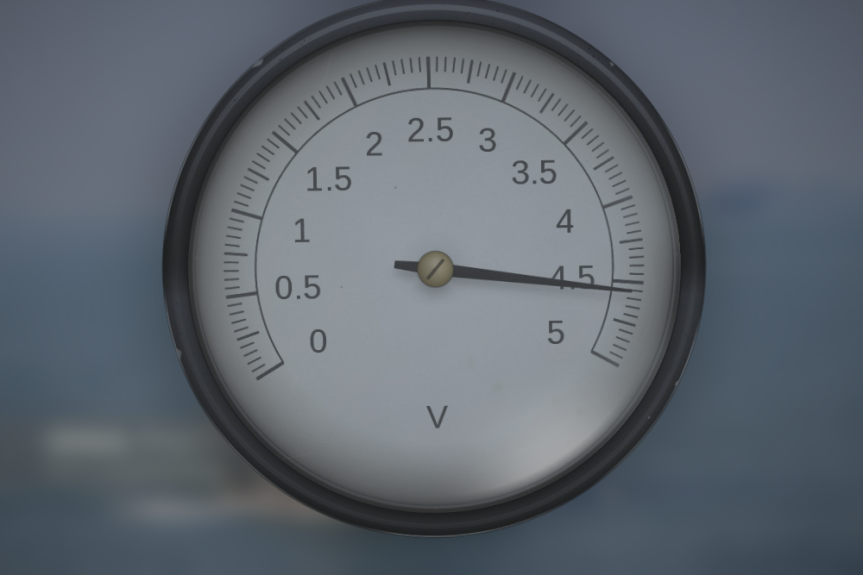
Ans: {"value": 4.55, "unit": "V"}
